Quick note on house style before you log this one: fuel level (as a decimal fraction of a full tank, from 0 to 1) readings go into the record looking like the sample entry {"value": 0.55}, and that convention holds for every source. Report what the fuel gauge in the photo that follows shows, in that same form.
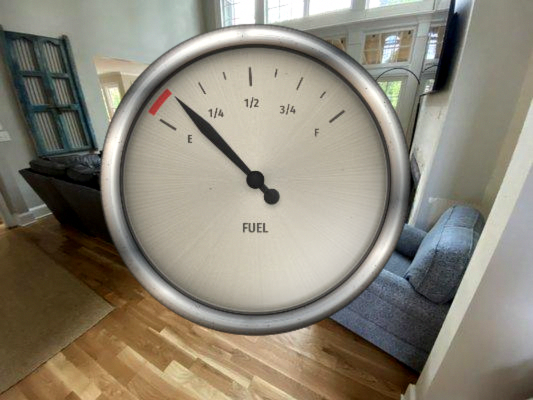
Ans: {"value": 0.125}
